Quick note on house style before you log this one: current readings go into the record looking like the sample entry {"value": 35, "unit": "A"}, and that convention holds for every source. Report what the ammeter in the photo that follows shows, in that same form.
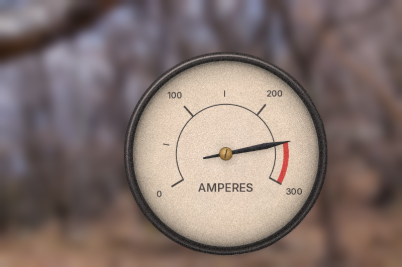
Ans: {"value": 250, "unit": "A"}
